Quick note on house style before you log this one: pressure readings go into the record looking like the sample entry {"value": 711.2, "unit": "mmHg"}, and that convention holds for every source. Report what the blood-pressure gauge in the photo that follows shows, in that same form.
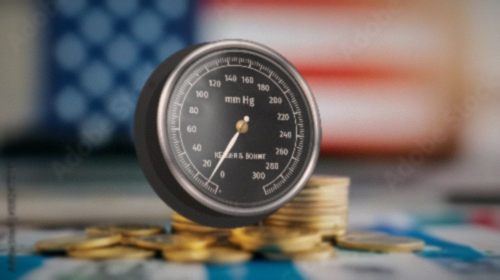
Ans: {"value": 10, "unit": "mmHg"}
